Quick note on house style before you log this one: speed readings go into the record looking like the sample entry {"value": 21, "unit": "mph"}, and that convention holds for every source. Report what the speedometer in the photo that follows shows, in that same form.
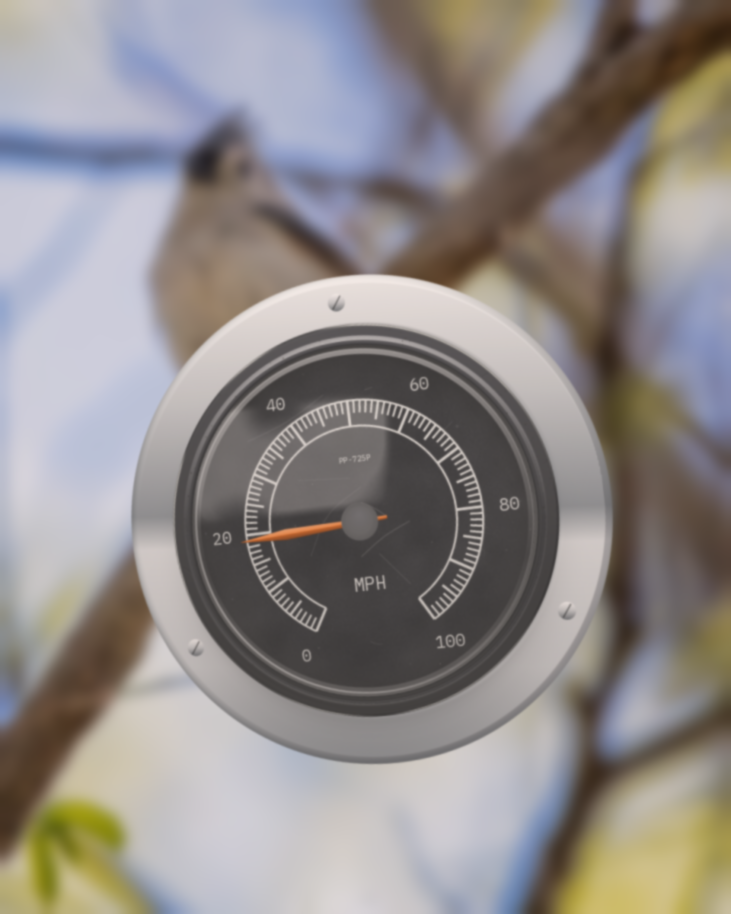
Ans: {"value": 19, "unit": "mph"}
